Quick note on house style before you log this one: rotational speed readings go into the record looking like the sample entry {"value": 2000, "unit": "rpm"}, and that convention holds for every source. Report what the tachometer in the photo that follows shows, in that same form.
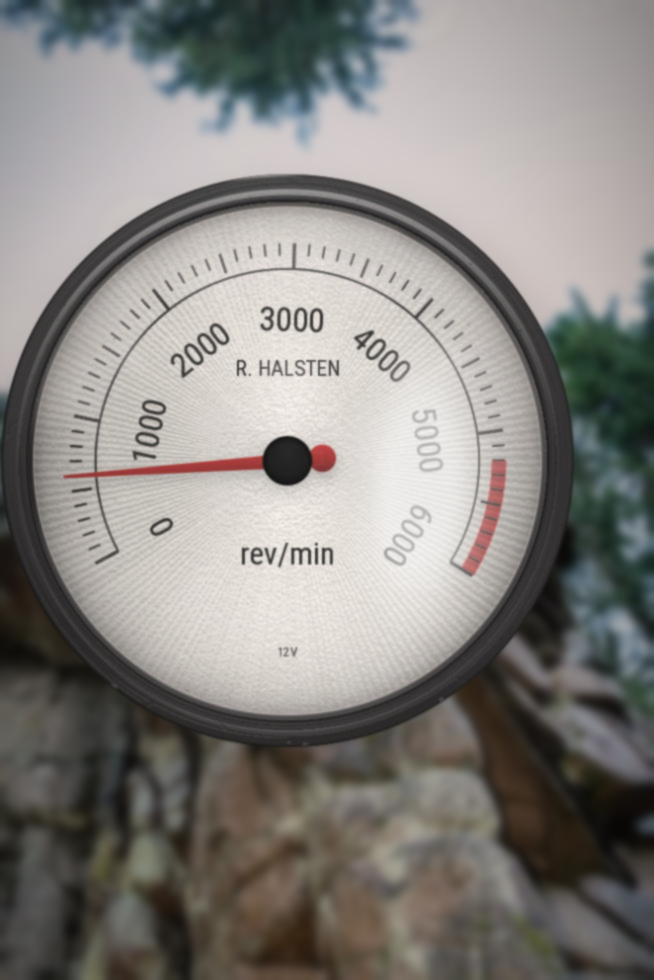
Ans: {"value": 600, "unit": "rpm"}
